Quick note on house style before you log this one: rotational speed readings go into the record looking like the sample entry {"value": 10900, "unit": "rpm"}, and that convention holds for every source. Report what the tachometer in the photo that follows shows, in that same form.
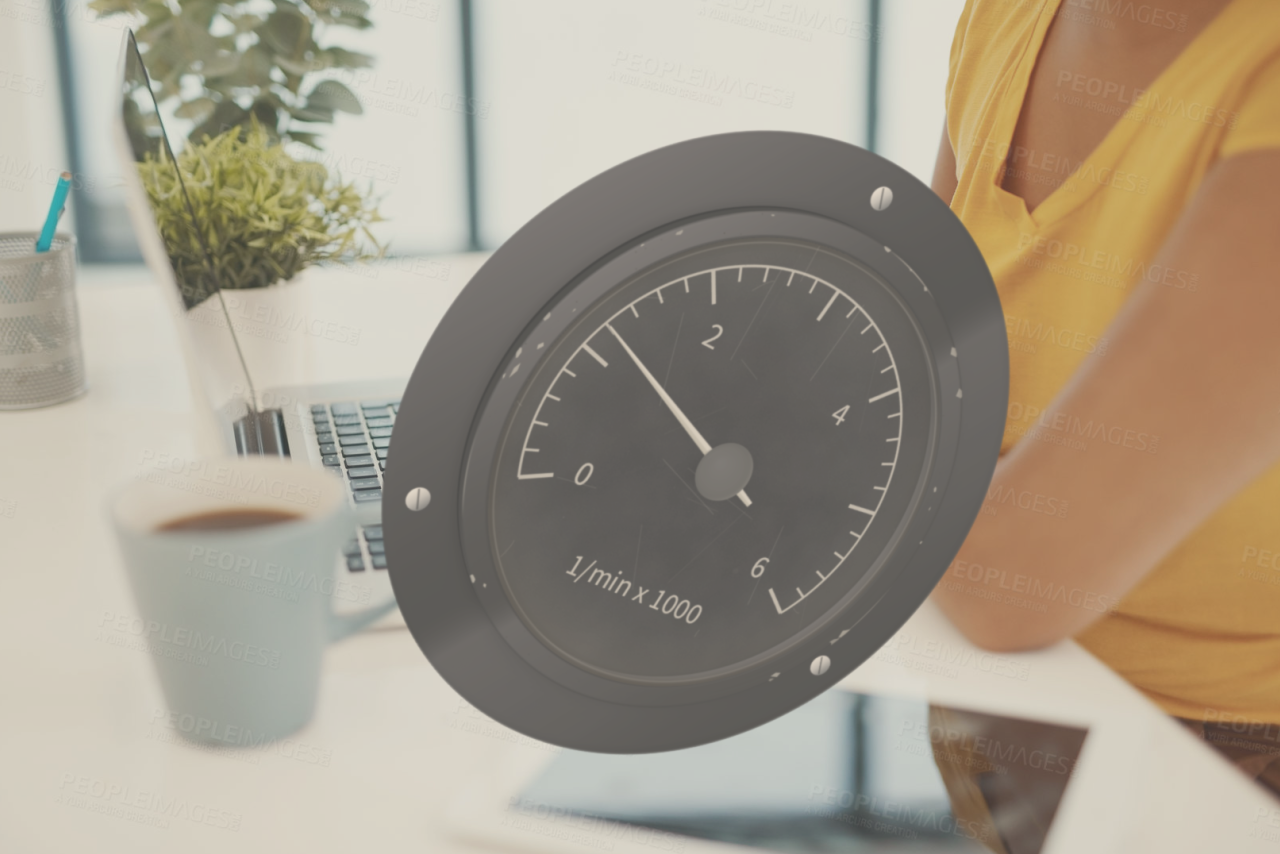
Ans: {"value": 1200, "unit": "rpm"}
